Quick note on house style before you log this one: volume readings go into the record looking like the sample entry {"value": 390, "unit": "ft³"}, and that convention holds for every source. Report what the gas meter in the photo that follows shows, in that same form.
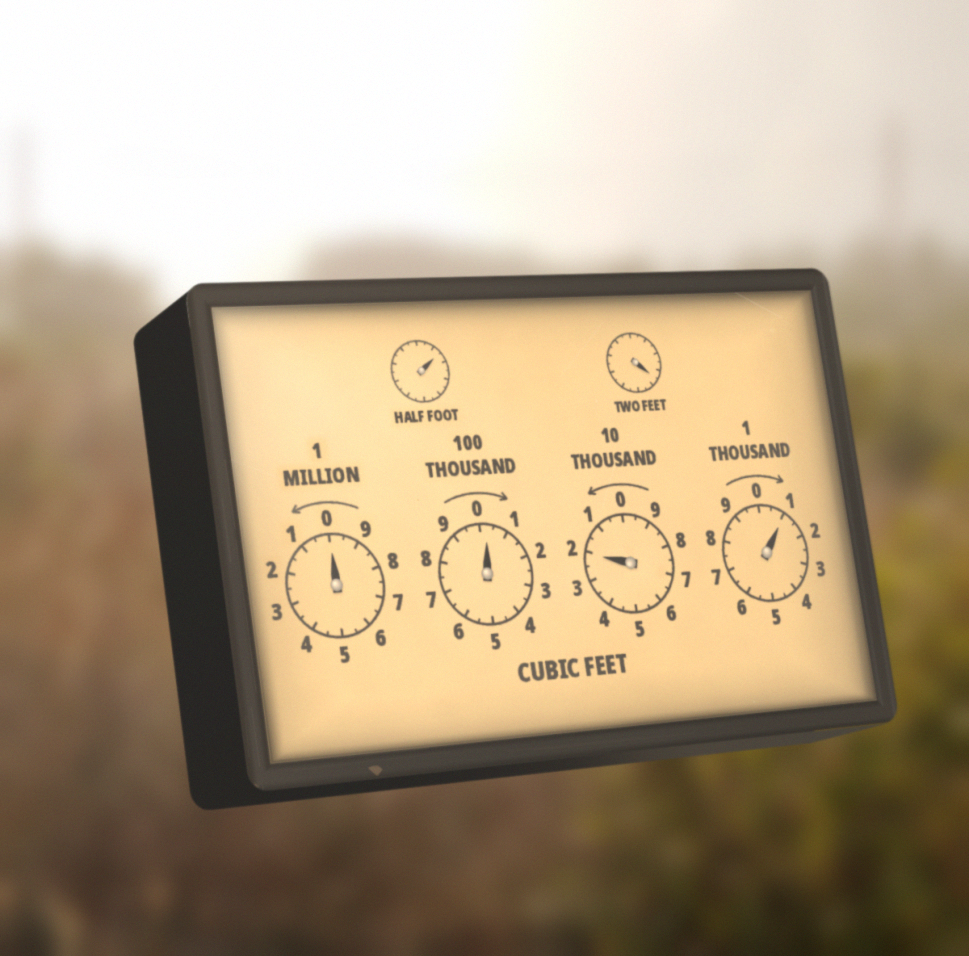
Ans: {"value": 2100, "unit": "ft³"}
